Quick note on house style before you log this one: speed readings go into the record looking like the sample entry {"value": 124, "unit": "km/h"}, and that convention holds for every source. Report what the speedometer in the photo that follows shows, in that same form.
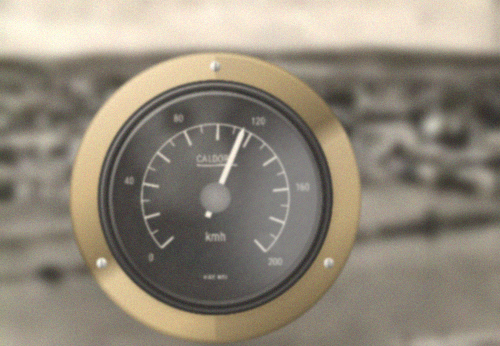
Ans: {"value": 115, "unit": "km/h"}
